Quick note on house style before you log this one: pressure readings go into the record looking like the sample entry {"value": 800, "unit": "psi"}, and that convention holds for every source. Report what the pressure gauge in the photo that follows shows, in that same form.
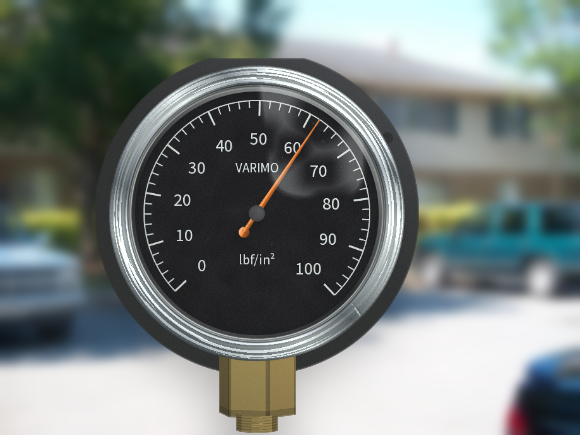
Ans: {"value": 62, "unit": "psi"}
